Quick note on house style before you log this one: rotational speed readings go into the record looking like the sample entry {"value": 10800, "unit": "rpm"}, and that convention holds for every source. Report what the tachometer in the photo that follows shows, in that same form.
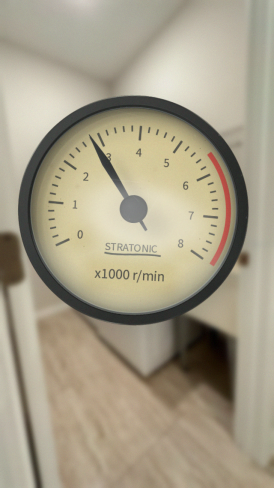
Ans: {"value": 2800, "unit": "rpm"}
